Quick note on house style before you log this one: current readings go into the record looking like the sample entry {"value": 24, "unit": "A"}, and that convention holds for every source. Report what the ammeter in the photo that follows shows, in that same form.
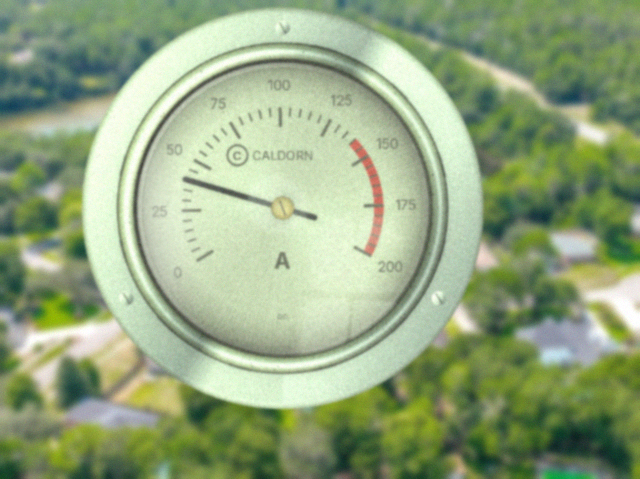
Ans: {"value": 40, "unit": "A"}
